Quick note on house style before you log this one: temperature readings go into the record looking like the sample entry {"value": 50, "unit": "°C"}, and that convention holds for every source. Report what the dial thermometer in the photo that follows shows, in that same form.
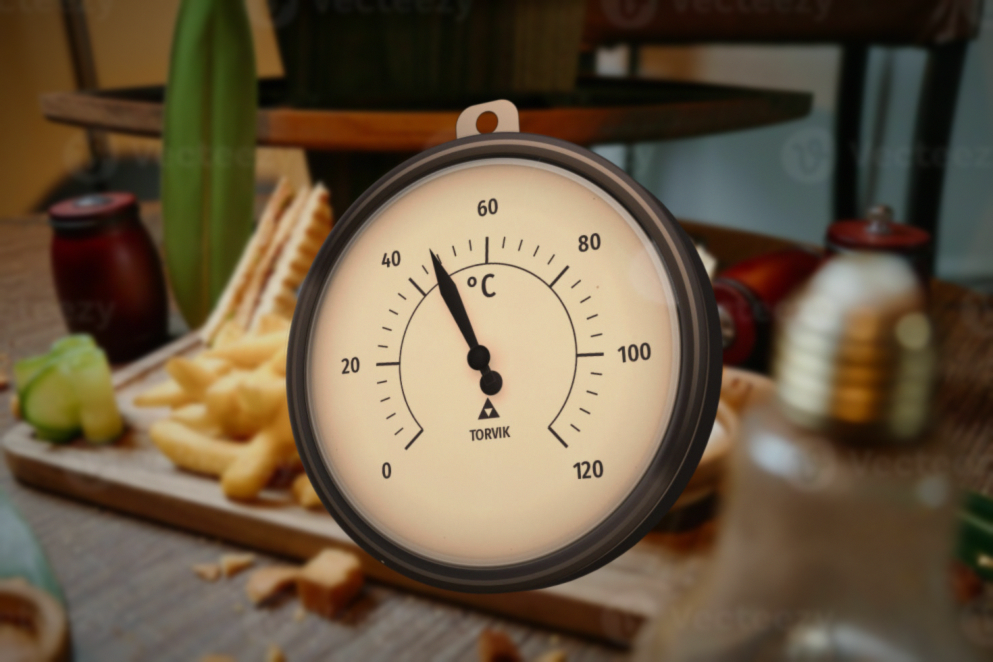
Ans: {"value": 48, "unit": "°C"}
